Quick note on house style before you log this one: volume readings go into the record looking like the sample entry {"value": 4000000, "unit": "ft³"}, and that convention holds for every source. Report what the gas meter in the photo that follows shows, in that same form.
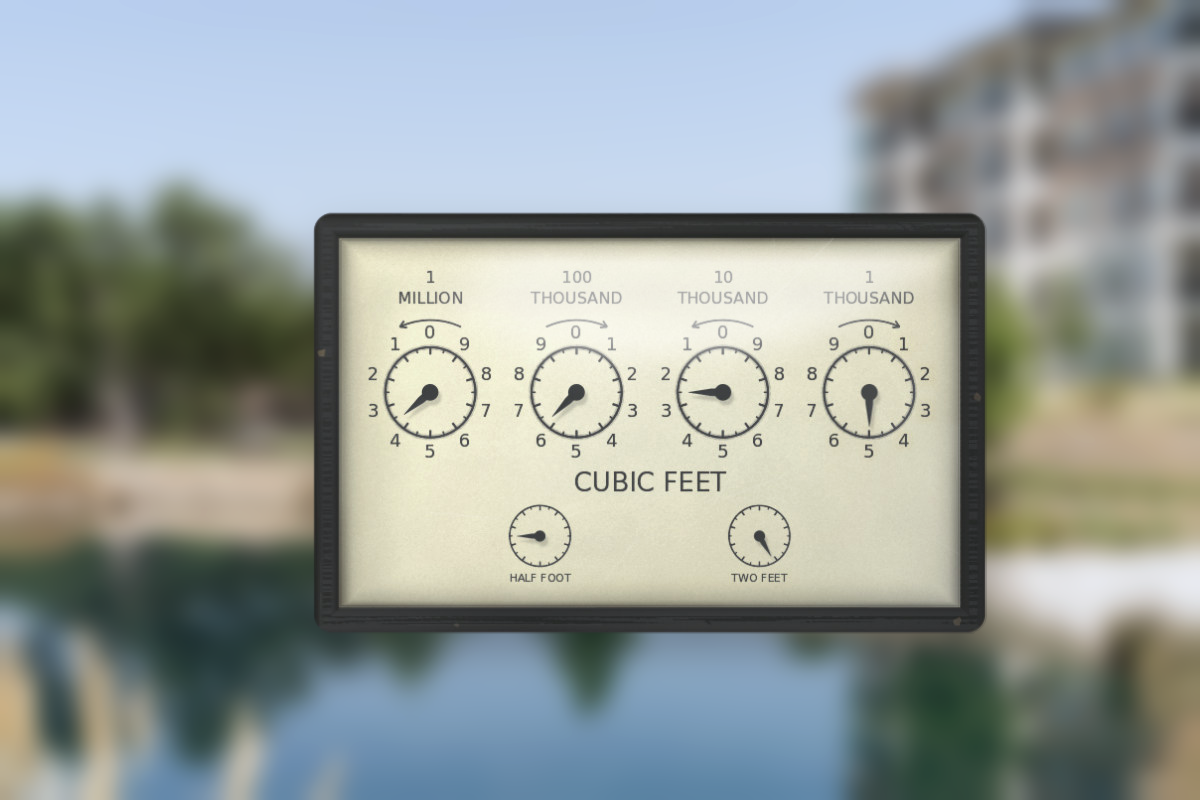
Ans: {"value": 362500, "unit": "ft³"}
